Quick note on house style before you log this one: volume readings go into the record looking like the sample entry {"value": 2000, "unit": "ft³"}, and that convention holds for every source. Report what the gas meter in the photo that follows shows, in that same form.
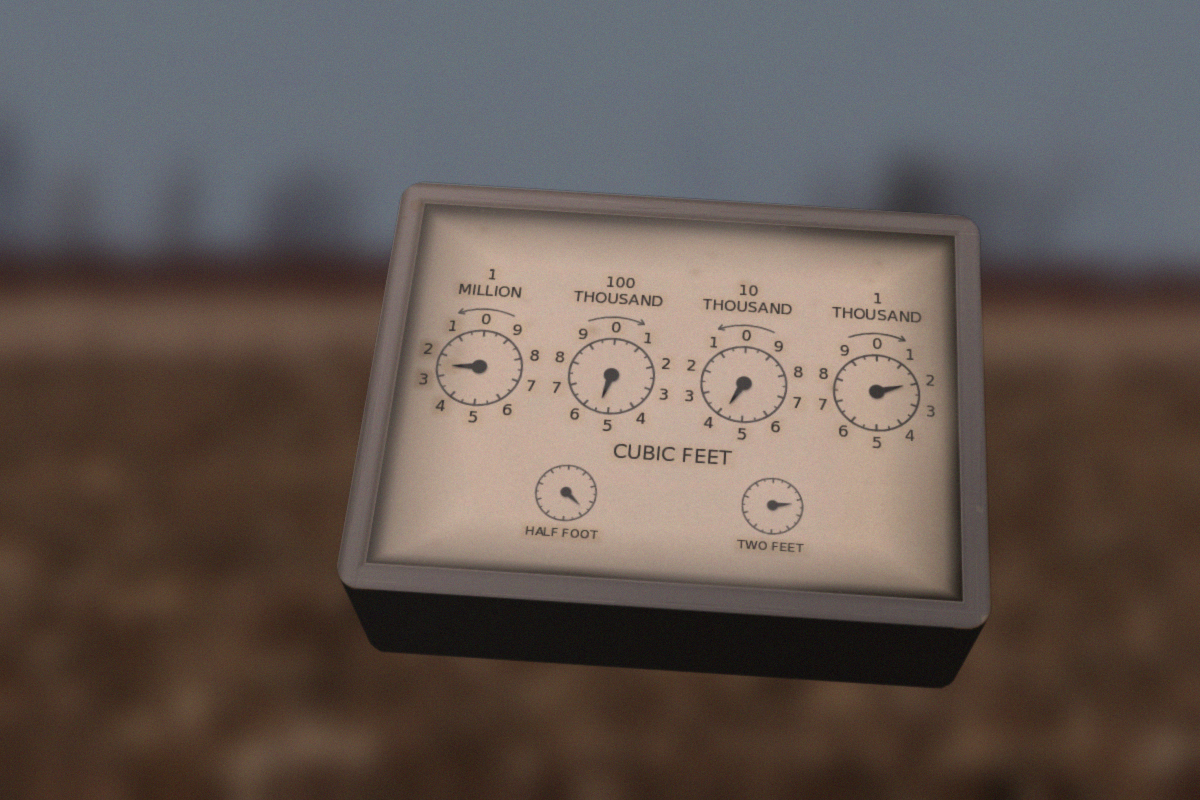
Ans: {"value": 254200, "unit": "ft³"}
